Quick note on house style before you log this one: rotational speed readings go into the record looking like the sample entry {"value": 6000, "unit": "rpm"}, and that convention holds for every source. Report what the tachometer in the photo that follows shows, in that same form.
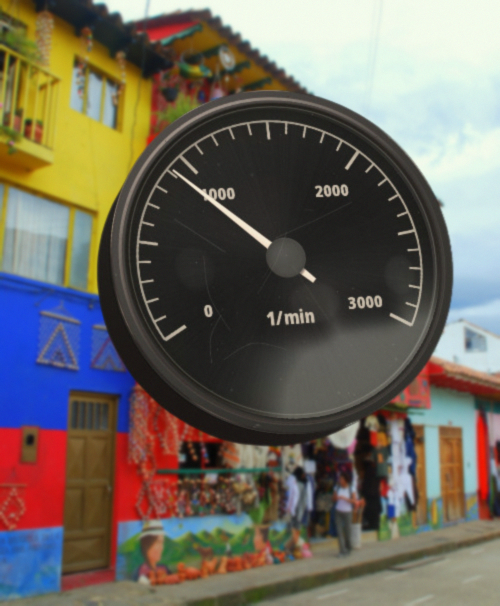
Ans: {"value": 900, "unit": "rpm"}
